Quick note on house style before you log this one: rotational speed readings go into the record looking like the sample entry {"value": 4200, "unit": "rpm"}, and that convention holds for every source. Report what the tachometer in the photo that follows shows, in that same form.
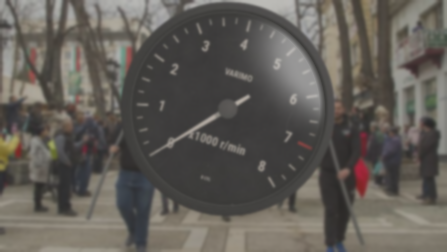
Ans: {"value": 0, "unit": "rpm"}
